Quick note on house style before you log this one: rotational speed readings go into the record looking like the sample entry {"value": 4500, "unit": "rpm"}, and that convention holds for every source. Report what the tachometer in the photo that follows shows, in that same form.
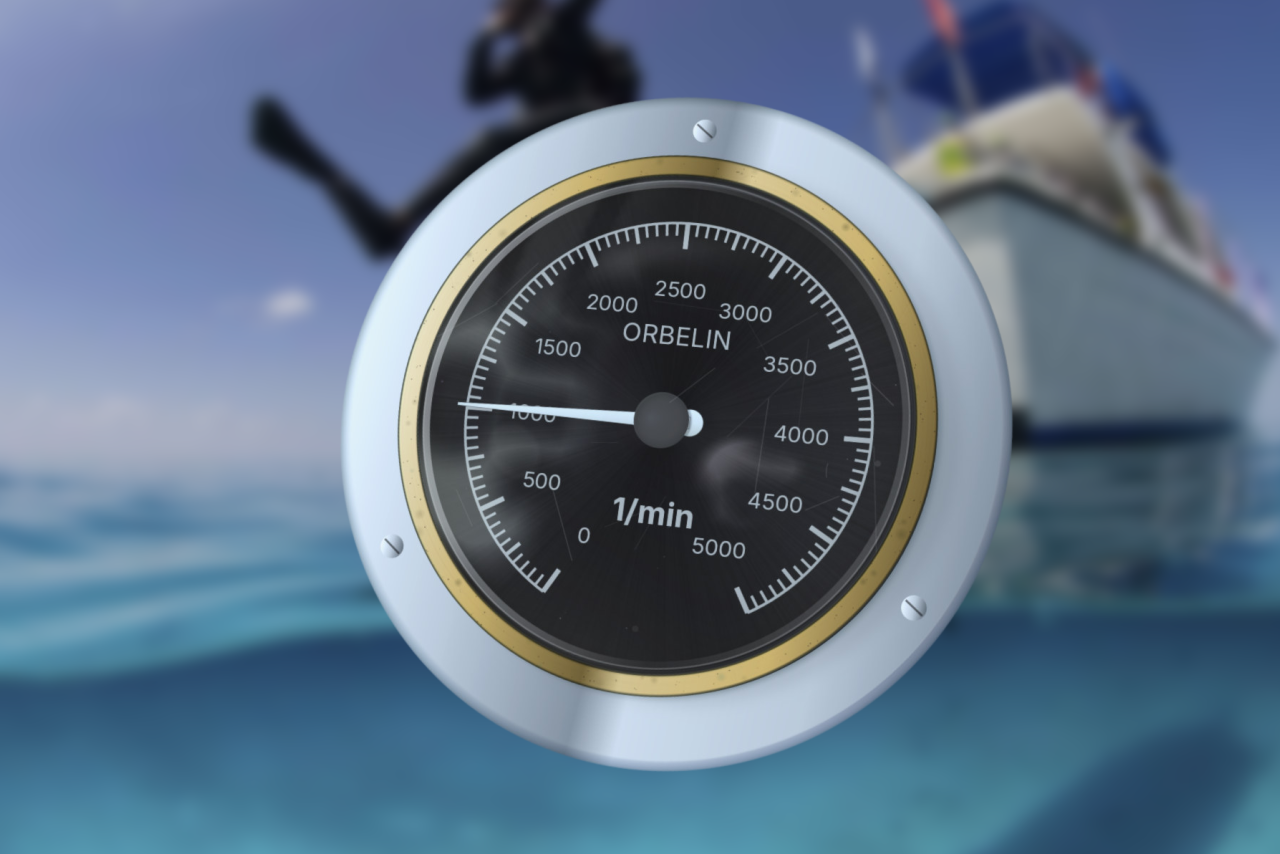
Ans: {"value": 1000, "unit": "rpm"}
